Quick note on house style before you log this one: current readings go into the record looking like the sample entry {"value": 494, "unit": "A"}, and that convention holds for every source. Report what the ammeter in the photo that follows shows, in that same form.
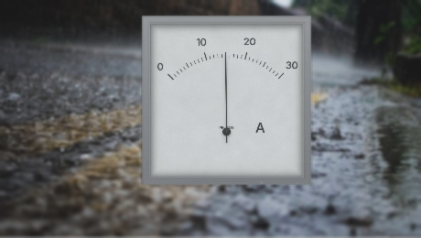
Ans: {"value": 15, "unit": "A"}
